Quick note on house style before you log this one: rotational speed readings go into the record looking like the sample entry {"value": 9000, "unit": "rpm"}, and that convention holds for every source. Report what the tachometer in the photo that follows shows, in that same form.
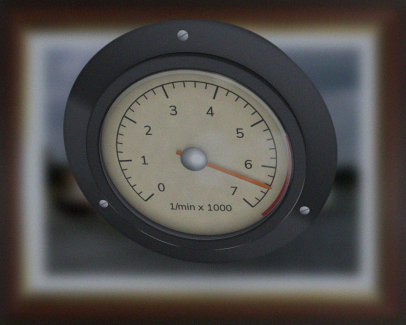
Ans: {"value": 6400, "unit": "rpm"}
